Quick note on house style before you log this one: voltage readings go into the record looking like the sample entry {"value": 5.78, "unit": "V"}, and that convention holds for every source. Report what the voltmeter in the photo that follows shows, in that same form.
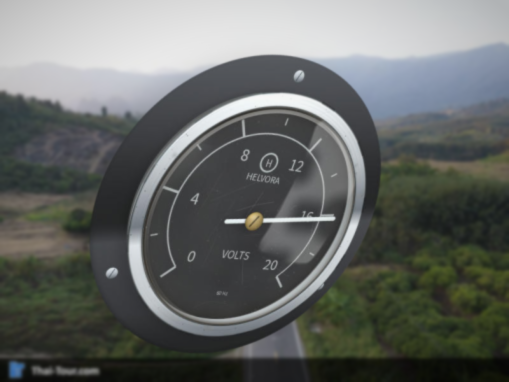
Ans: {"value": 16, "unit": "V"}
